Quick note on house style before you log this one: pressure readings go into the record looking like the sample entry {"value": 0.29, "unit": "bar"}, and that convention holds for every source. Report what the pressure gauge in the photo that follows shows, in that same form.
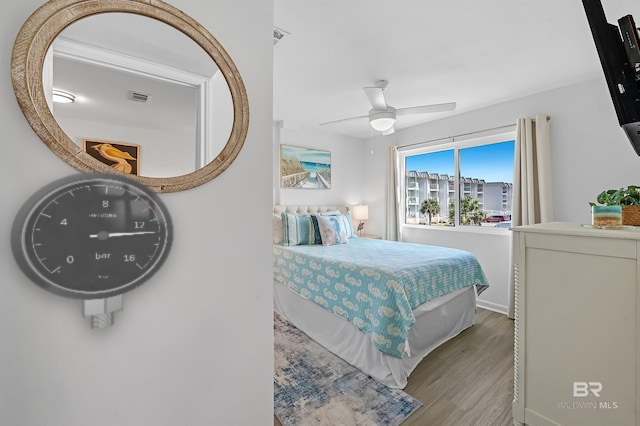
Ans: {"value": 13, "unit": "bar"}
